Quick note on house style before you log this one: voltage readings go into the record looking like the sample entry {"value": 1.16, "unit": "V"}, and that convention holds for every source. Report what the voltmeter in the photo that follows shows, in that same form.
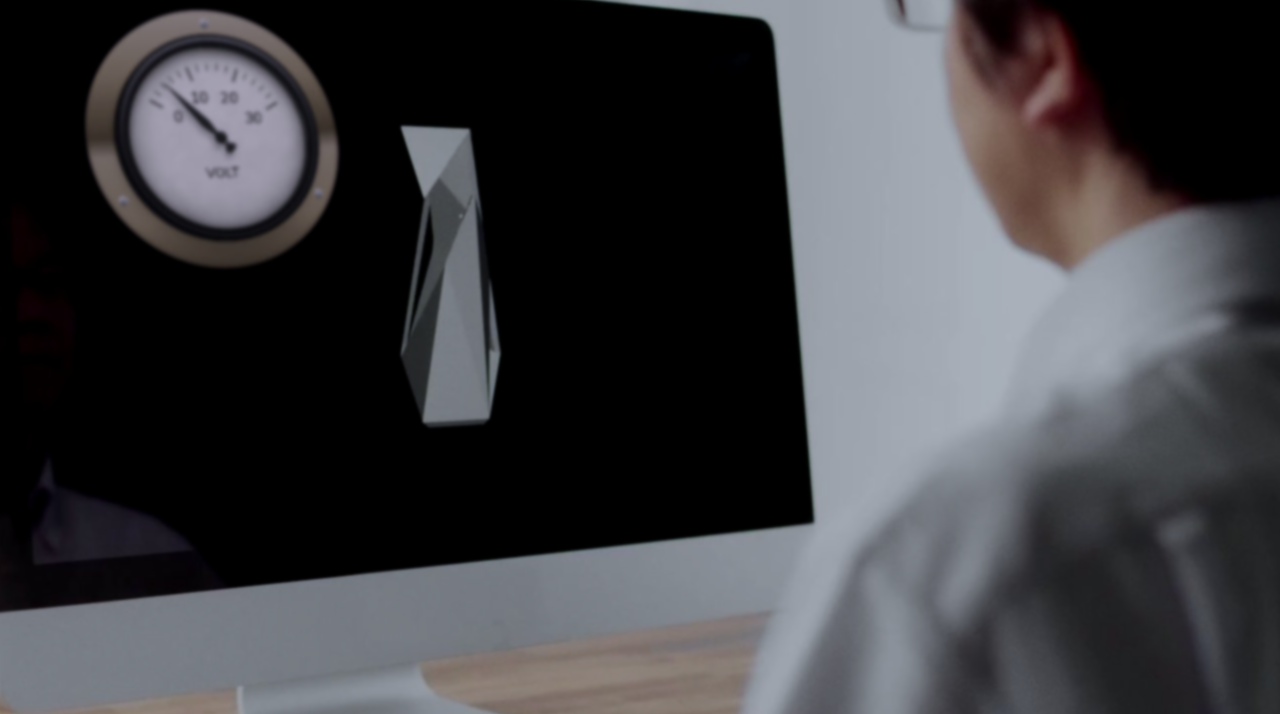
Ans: {"value": 4, "unit": "V"}
